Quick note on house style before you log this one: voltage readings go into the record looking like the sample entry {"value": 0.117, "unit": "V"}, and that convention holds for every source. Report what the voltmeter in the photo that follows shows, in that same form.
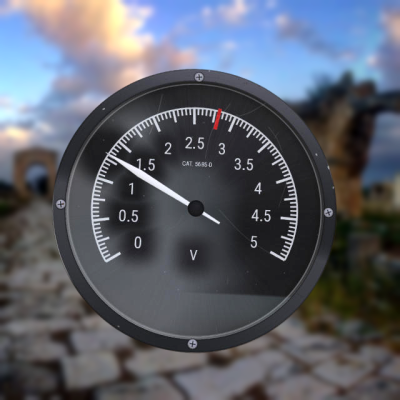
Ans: {"value": 1.3, "unit": "V"}
